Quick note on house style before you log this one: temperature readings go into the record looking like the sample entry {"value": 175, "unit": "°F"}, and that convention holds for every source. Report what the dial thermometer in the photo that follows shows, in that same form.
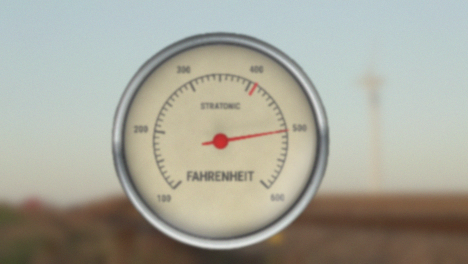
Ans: {"value": 500, "unit": "°F"}
